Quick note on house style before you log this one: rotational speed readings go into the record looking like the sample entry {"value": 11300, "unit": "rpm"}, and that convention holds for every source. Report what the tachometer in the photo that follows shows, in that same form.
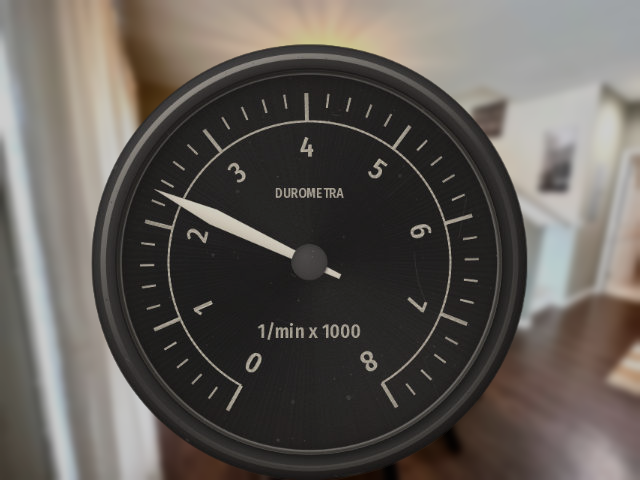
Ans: {"value": 2300, "unit": "rpm"}
